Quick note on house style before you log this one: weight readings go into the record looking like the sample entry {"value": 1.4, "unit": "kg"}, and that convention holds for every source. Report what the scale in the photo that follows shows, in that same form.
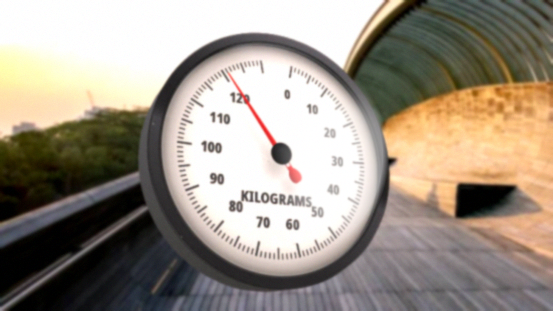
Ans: {"value": 120, "unit": "kg"}
